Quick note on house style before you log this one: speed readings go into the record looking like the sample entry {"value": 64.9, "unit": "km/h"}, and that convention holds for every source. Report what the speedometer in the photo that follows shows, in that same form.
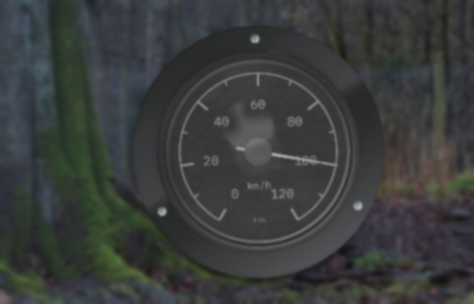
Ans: {"value": 100, "unit": "km/h"}
